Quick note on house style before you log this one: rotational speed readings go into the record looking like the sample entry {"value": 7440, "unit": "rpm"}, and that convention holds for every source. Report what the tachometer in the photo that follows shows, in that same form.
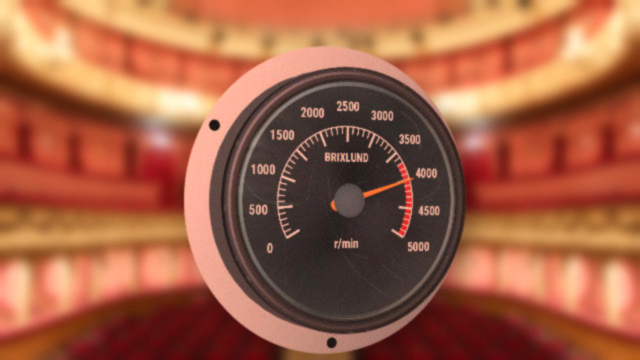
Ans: {"value": 4000, "unit": "rpm"}
